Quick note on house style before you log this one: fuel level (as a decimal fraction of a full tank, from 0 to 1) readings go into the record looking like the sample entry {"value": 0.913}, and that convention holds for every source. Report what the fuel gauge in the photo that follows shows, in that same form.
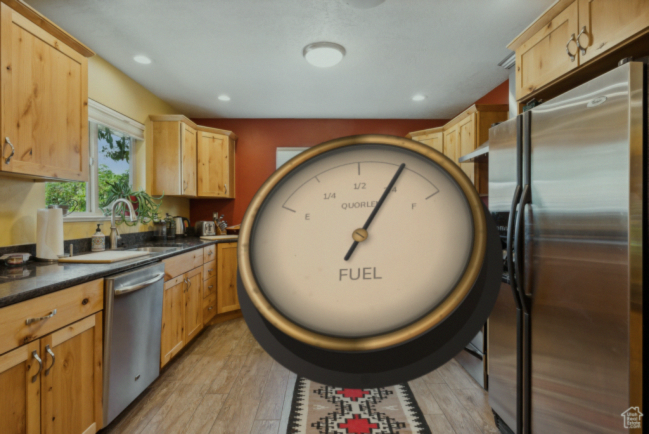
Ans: {"value": 0.75}
